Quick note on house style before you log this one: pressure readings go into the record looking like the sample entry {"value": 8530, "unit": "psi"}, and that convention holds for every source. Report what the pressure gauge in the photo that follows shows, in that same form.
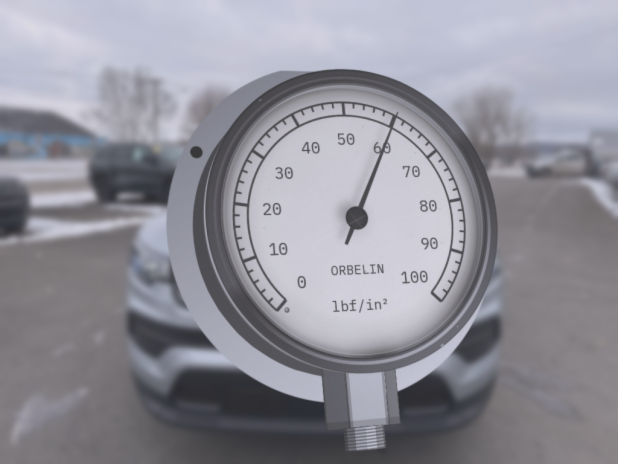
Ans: {"value": 60, "unit": "psi"}
